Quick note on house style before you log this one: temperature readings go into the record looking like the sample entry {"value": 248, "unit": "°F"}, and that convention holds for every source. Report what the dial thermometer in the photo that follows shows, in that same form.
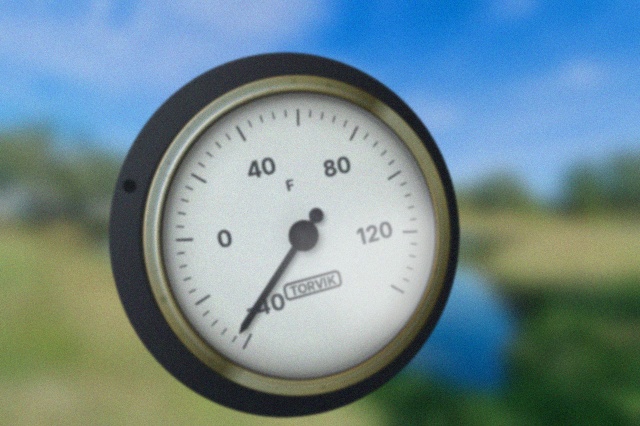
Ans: {"value": -36, "unit": "°F"}
